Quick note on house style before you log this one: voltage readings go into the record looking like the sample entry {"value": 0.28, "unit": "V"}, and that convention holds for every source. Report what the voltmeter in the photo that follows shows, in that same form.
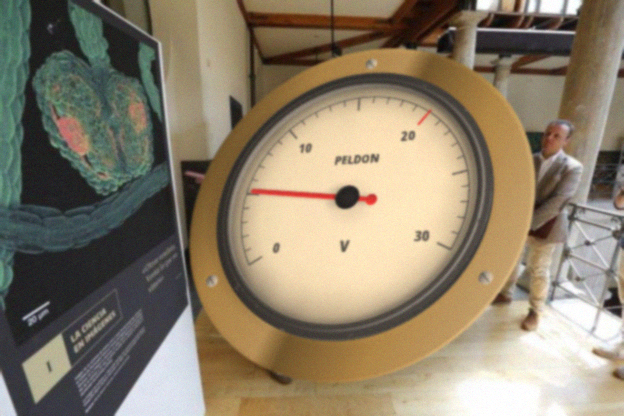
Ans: {"value": 5, "unit": "V"}
